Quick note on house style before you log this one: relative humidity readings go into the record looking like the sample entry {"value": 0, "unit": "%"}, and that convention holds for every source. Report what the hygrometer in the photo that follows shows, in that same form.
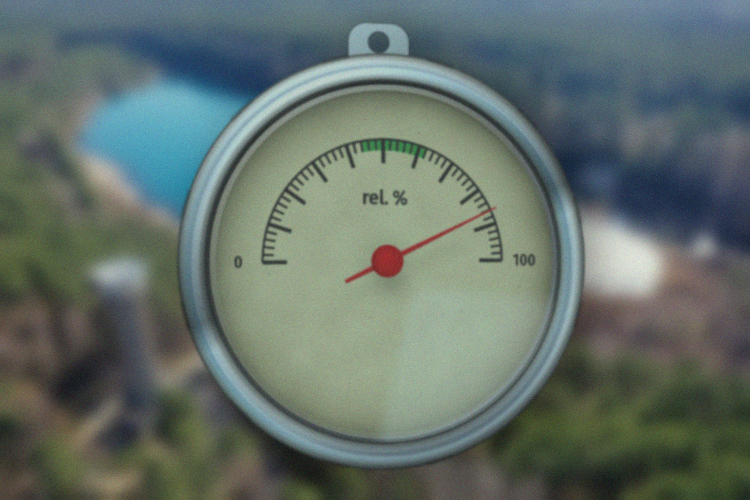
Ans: {"value": 86, "unit": "%"}
